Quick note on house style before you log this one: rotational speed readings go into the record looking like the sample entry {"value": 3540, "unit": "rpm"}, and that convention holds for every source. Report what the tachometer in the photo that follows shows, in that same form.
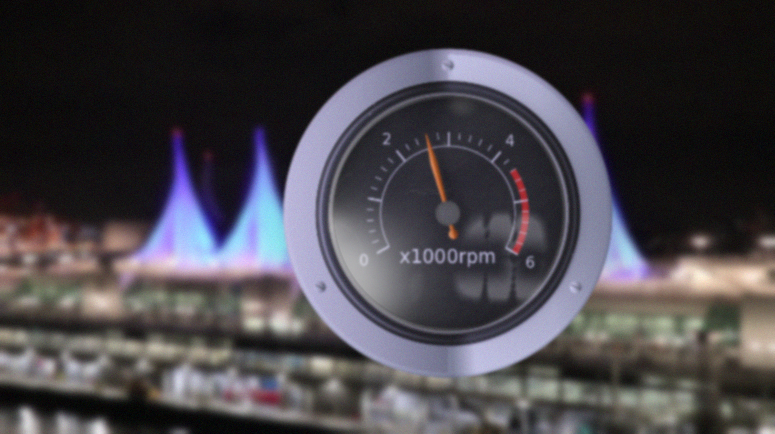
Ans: {"value": 2600, "unit": "rpm"}
